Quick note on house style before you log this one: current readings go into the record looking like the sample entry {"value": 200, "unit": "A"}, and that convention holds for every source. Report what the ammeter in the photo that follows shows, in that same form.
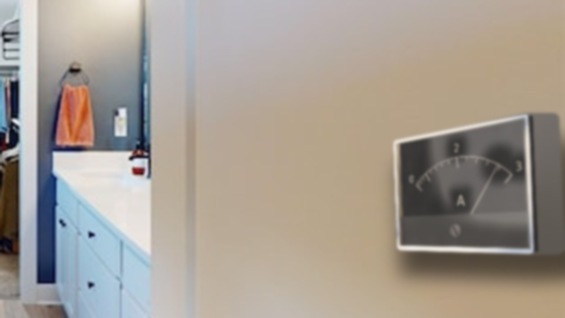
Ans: {"value": 2.8, "unit": "A"}
